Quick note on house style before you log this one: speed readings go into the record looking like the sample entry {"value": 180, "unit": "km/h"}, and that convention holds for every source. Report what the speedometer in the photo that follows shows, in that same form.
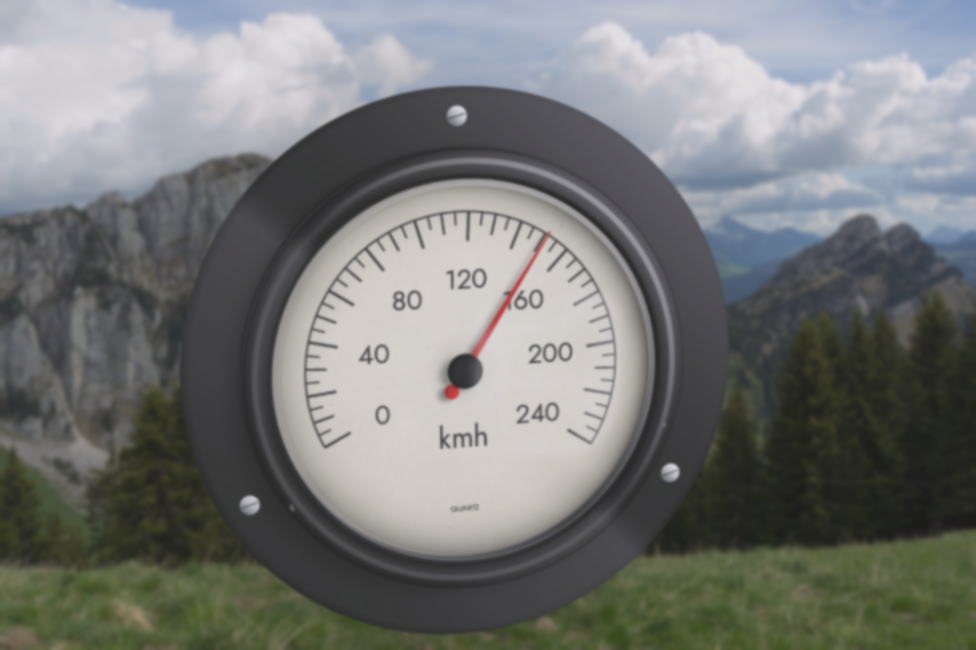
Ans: {"value": 150, "unit": "km/h"}
